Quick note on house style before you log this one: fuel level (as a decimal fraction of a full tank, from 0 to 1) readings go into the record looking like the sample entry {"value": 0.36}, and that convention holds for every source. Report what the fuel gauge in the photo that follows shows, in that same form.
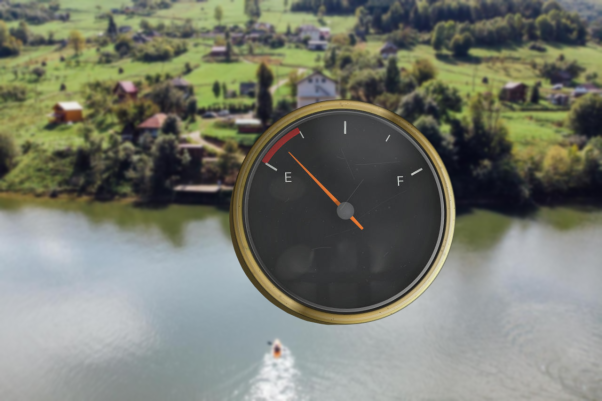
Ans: {"value": 0.125}
